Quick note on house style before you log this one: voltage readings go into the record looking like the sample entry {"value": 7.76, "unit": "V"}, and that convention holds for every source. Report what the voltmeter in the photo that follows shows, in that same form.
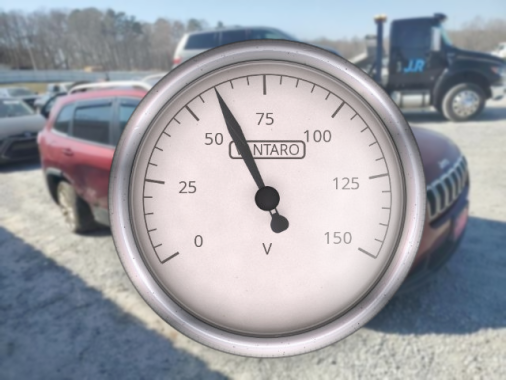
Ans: {"value": 60, "unit": "V"}
